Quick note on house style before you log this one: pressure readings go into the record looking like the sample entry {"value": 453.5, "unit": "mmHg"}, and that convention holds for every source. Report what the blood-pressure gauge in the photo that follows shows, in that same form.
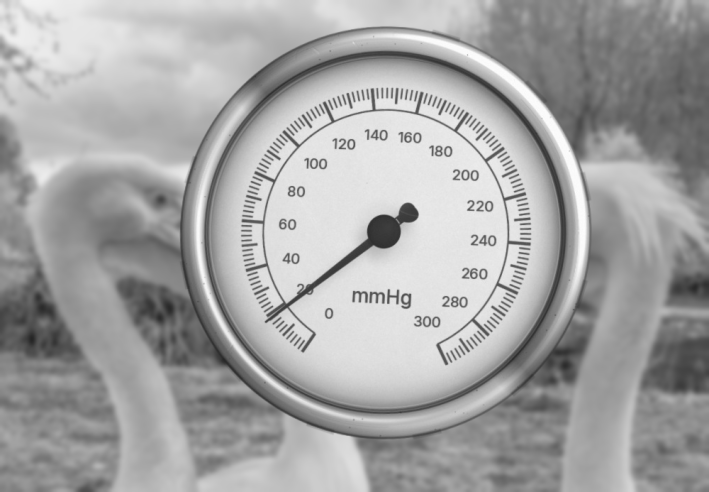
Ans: {"value": 18, "unit": "mmHg"}
